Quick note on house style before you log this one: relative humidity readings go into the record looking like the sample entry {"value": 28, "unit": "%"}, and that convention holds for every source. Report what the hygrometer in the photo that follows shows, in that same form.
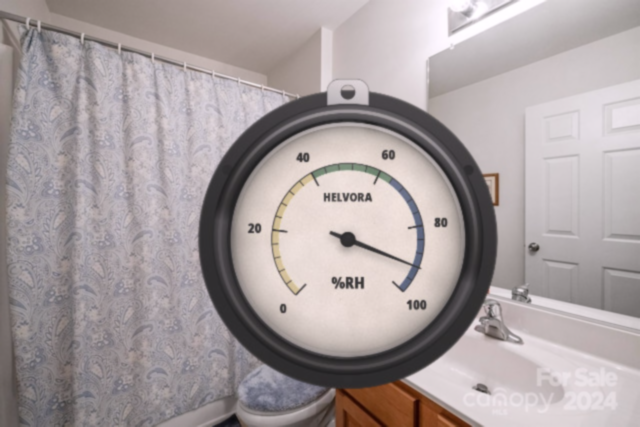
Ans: {"value": 92, "unit": "%"}
